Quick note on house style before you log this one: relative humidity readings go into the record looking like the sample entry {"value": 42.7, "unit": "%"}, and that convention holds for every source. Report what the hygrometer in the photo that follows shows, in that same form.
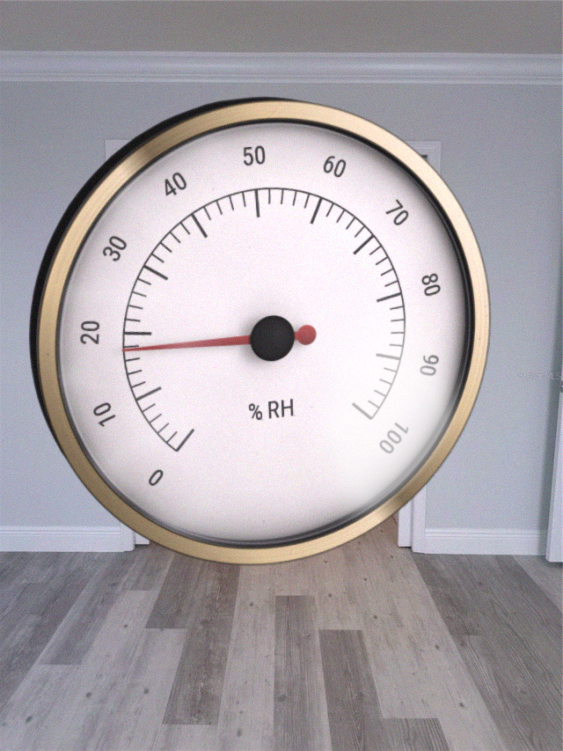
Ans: {"value": 18, "unit": "%"}
